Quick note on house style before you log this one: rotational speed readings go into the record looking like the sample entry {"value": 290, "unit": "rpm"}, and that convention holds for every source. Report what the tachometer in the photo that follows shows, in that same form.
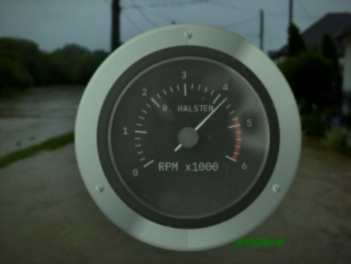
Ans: {"value": 4200, "unit": "rpm"}
